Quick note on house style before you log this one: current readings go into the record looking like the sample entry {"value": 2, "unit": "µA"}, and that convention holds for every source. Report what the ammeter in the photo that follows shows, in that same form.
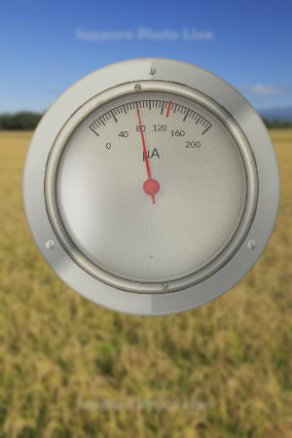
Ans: {"value": 80, "unit": "µA"}
